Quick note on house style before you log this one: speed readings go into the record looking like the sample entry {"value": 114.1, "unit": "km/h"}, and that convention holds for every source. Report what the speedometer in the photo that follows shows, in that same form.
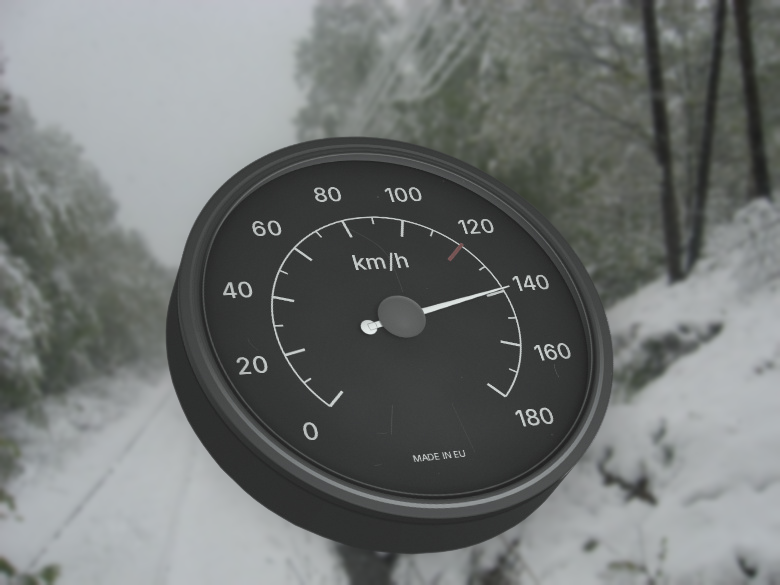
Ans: {"value": 140, "unit": "km/h"}
